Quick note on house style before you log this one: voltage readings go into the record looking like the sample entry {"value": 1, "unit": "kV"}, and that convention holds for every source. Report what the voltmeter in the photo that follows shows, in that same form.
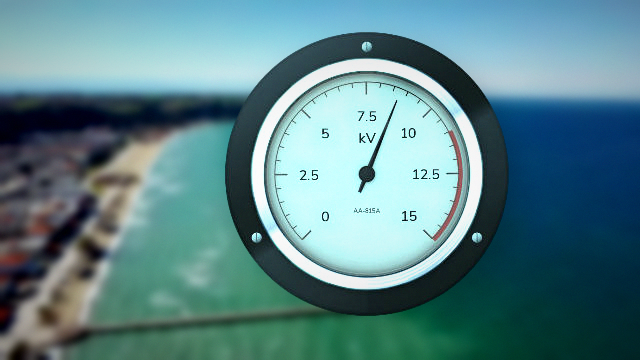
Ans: {"value": 8.75, "unit": "kV"}
